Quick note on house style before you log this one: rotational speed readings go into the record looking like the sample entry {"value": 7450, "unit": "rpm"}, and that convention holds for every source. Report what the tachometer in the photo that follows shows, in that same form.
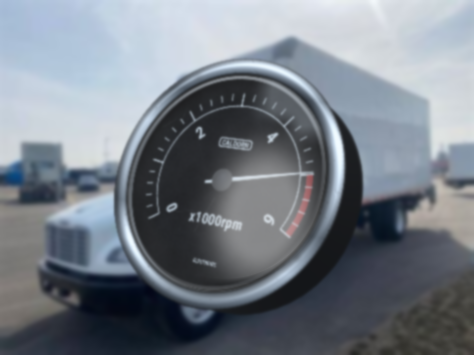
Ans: {"value": 5000, "unit": "rpm"}
